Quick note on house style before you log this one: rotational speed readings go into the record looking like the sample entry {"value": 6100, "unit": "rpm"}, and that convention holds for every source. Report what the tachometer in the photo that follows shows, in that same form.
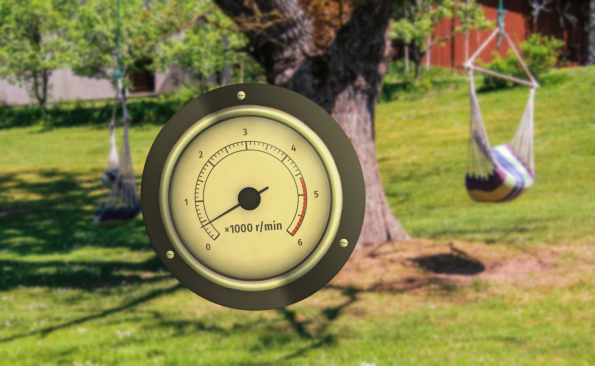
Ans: {"value": 400, "unit": "rpm"}
